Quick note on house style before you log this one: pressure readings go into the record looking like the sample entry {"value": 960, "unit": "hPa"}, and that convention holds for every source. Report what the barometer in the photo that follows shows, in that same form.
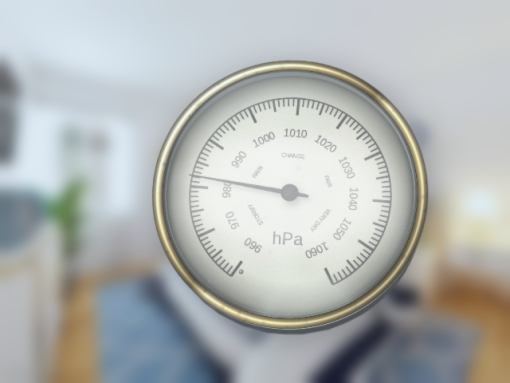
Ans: {"value": 982, "unit": "hPa"}
